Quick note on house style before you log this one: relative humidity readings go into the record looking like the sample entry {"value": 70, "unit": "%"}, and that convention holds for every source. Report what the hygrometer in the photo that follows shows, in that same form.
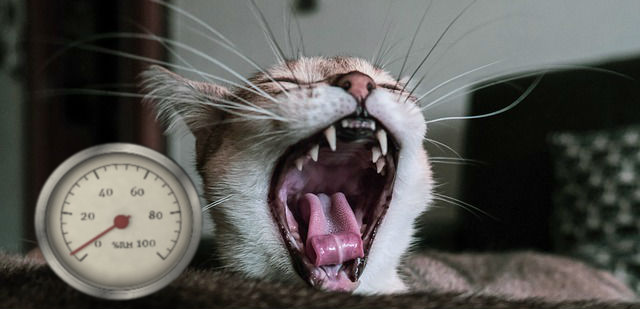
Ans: {"value": 4, "unit": "%"}
